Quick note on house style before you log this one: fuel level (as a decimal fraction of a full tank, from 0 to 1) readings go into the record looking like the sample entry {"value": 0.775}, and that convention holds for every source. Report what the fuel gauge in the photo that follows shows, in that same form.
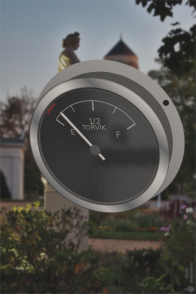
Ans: {"value": 0.125}
